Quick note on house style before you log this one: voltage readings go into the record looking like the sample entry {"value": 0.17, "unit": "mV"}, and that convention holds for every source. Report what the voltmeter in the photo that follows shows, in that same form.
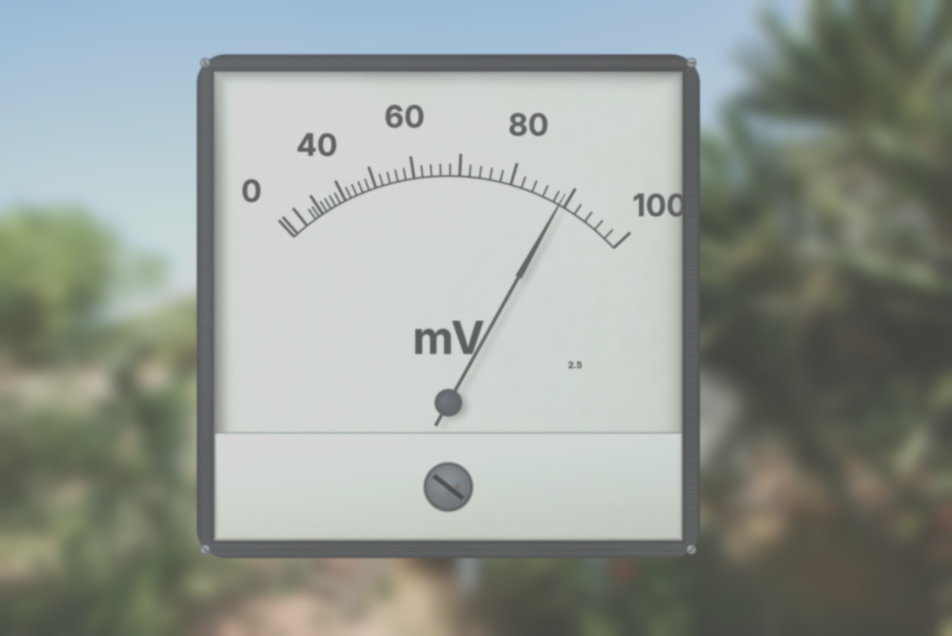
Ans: {"value": 89, "unit": "mV"}
